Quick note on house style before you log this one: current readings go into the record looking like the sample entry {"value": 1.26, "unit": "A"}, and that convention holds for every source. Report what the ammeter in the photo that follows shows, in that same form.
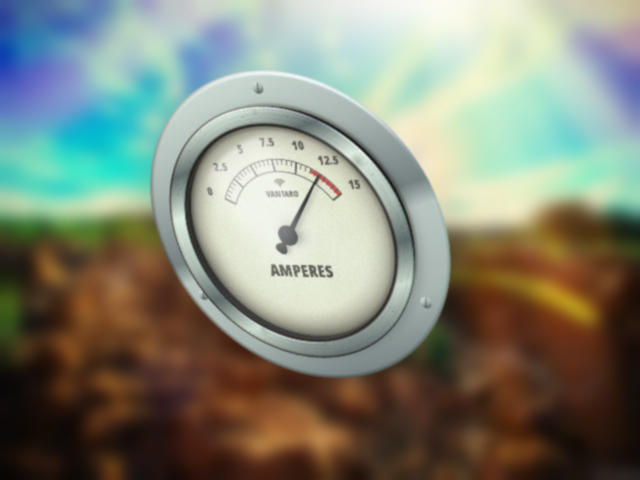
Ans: {"value": 12.5, "unit": "A"}
